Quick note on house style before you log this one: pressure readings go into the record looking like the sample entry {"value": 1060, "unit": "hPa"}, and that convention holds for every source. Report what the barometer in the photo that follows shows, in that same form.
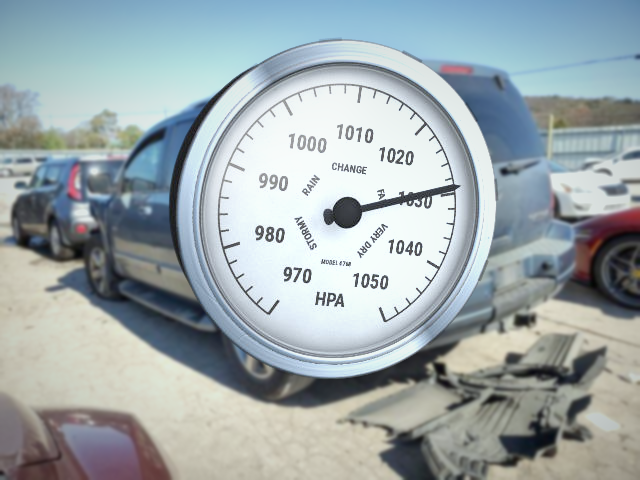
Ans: {"value": 1029, "unit": "hPa"}
